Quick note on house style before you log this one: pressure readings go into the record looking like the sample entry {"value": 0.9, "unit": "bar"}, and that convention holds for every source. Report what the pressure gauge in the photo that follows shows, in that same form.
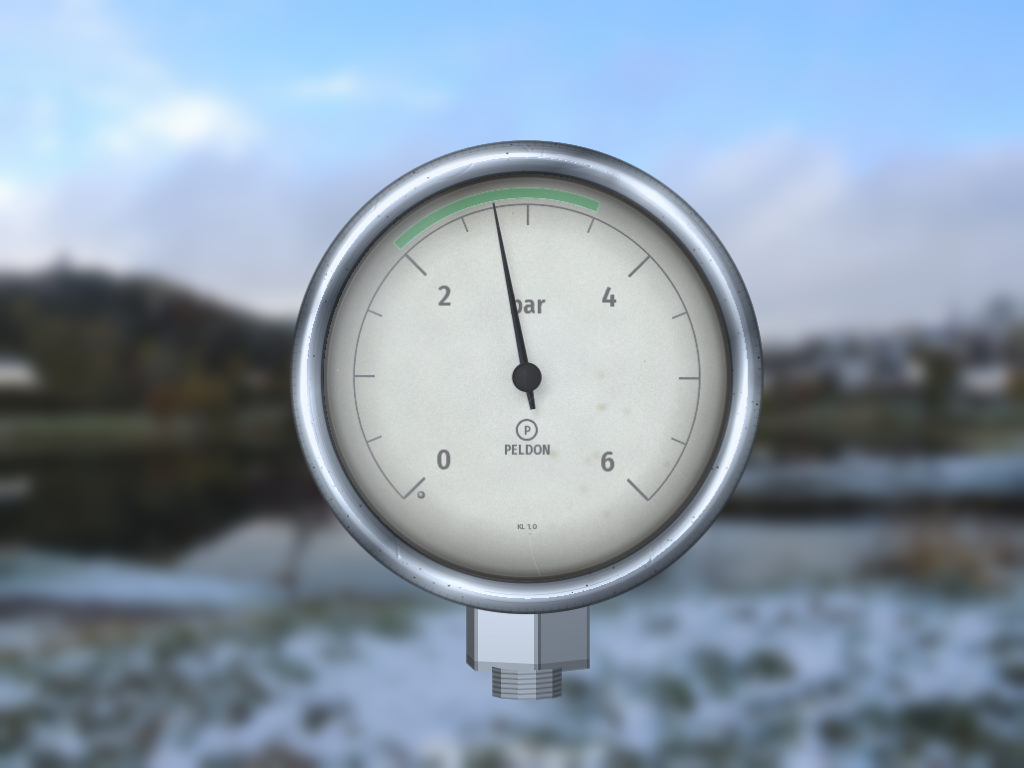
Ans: {"value": 2.75, "unit": "bar"}
